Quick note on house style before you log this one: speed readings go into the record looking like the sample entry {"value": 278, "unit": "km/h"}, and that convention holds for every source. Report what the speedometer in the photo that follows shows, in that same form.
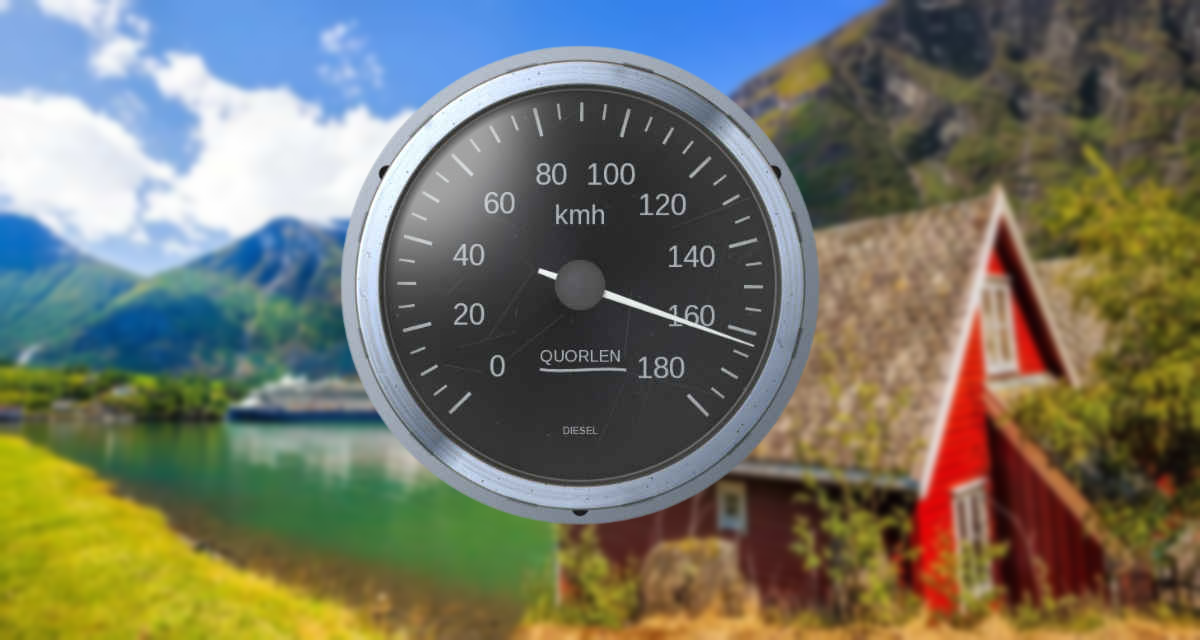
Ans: {"value": 162.5, "unit": "km/h"}
